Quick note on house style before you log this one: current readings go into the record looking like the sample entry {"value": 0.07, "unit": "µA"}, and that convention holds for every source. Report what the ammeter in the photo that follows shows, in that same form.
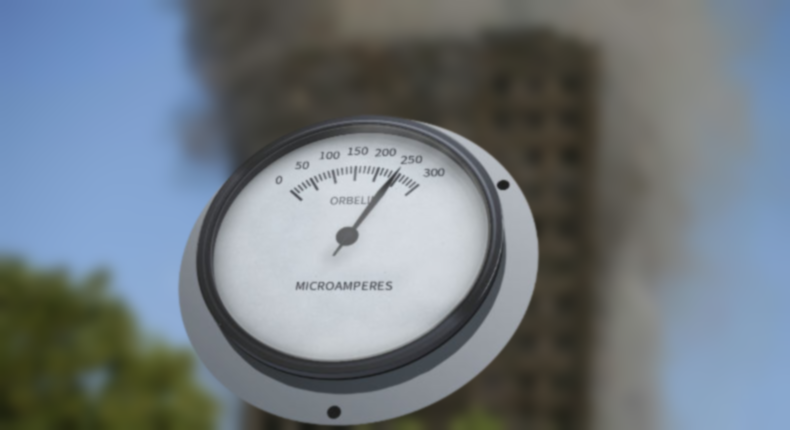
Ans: {"value": 250, "unit": "µA"}
